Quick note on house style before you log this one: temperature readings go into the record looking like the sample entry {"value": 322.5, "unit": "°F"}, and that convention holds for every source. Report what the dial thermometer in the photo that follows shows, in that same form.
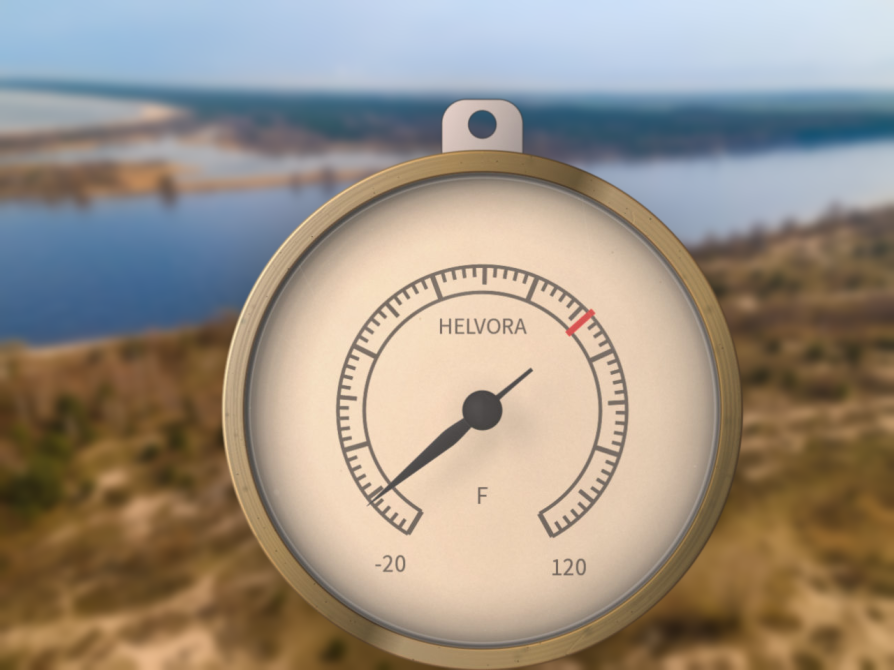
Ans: {"value": -11, "unit": "°F"}
